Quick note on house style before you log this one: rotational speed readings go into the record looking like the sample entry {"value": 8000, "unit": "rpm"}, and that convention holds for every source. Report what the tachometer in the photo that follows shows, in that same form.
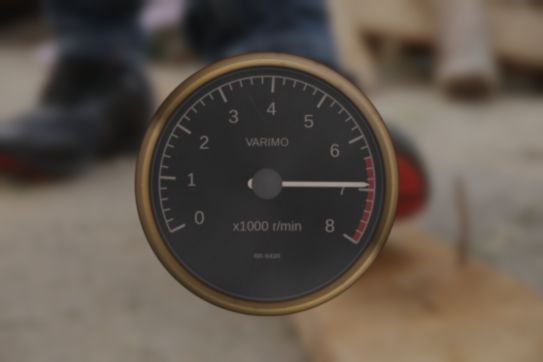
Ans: {"value": 6900, "unit": "rpm"}
